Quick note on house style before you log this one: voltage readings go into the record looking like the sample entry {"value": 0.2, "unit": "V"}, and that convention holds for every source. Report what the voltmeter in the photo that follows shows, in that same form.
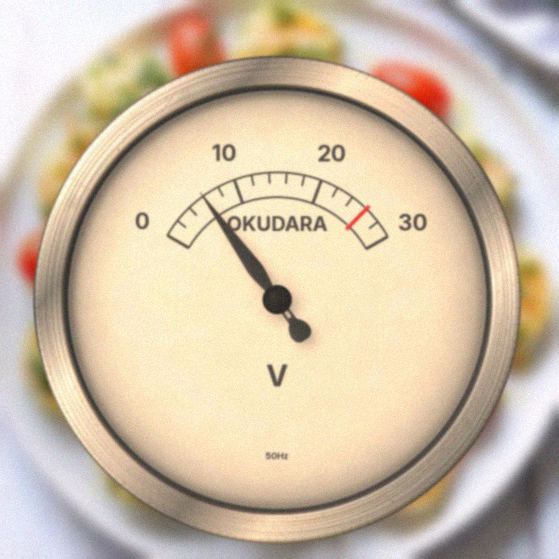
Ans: {"value": 6, "unit": "V"}
